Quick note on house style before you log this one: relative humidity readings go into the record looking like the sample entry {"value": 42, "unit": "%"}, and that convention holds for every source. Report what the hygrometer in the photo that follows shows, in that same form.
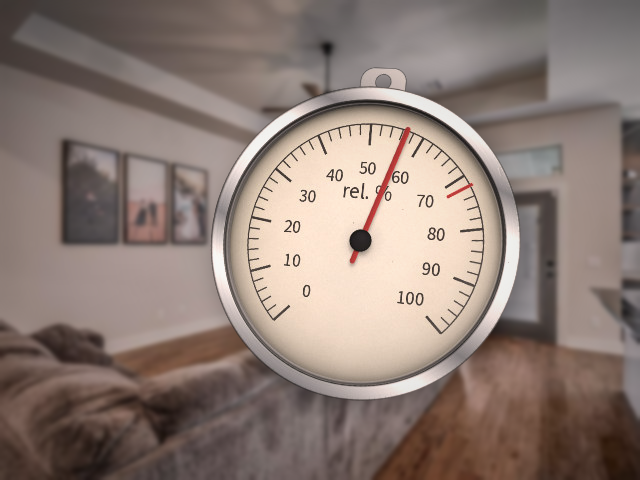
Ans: {"value": 57, "unit": "%"}
